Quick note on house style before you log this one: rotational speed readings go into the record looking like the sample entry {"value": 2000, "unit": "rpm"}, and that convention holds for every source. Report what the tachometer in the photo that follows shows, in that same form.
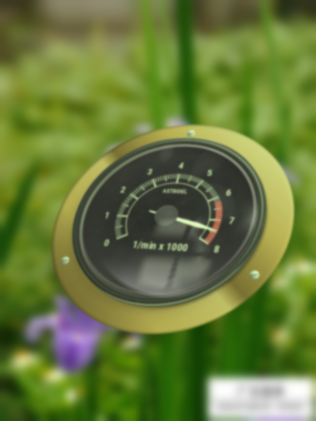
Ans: {"value": 7500, "unit": "rpm"}
